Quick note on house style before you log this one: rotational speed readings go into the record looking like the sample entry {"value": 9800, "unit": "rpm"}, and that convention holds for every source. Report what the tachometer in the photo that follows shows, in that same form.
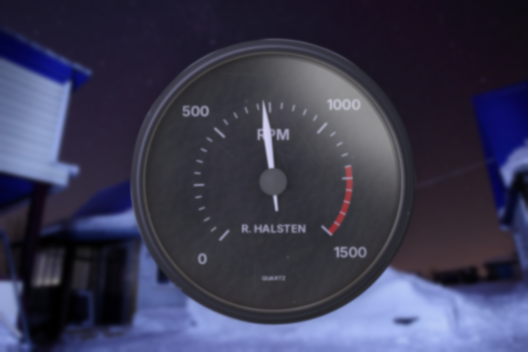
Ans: {"value": 725, "unit": "rpm"}
